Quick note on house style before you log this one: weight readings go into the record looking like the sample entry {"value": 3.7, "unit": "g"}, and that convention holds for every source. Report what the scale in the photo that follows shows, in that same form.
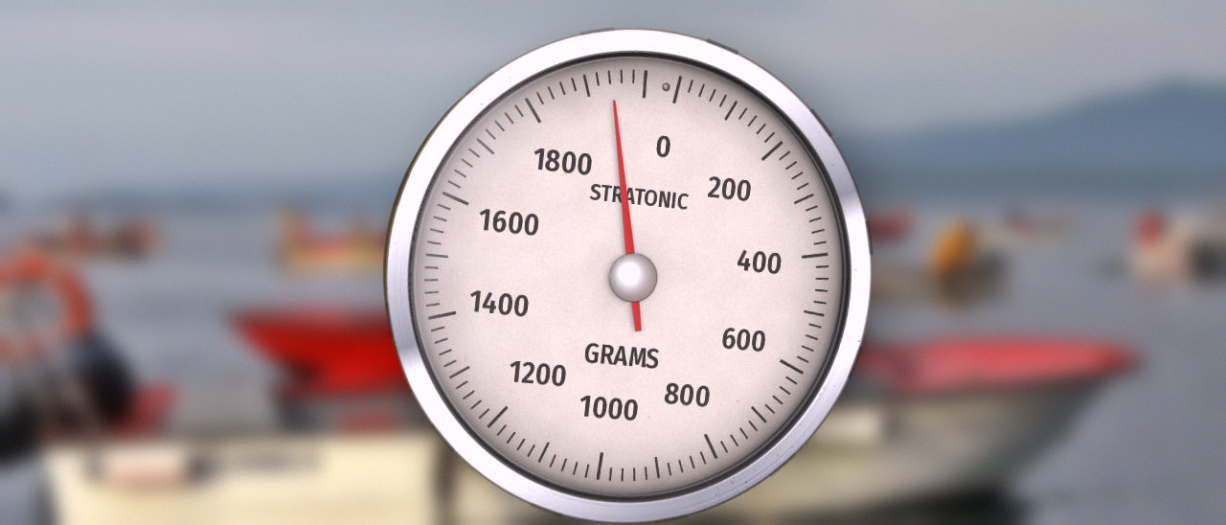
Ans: {"value": 1940, "unit": "g"}
